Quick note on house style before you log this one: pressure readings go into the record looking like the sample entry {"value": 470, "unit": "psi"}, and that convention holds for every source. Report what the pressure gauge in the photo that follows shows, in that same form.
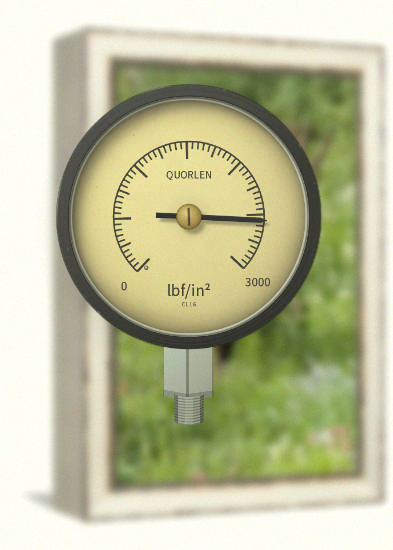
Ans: {"value": 2550, "unit": "psi"}
